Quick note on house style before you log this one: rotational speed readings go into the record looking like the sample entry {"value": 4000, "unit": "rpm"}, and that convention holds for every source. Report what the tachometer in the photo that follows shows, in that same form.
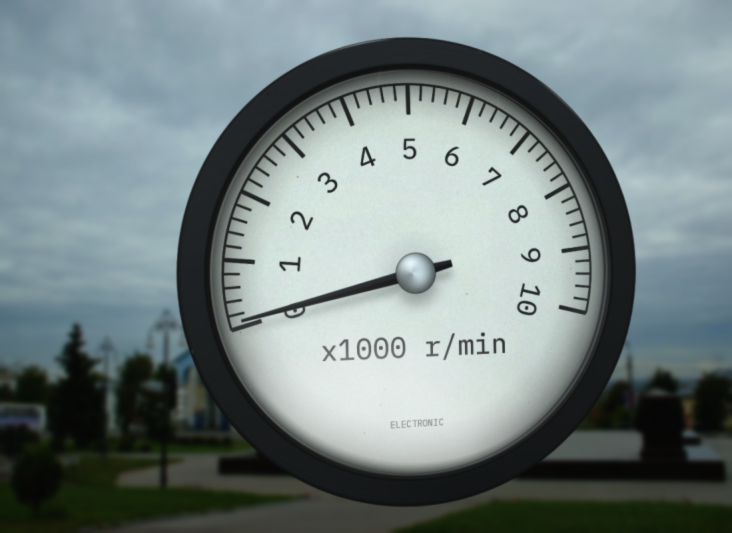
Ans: {"value": 100, "unit": "rpm"}
